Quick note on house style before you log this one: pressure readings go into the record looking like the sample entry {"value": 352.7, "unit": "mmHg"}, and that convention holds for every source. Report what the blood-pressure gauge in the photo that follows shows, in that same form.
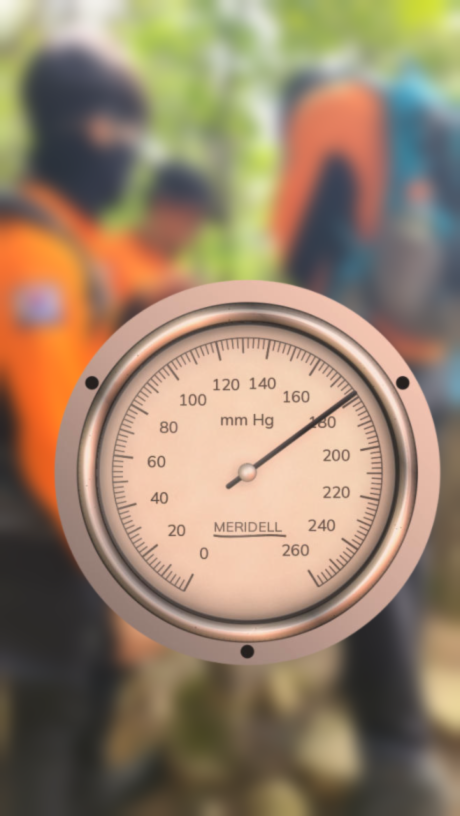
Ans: {"value": 178, "unit": "mmHg"}
